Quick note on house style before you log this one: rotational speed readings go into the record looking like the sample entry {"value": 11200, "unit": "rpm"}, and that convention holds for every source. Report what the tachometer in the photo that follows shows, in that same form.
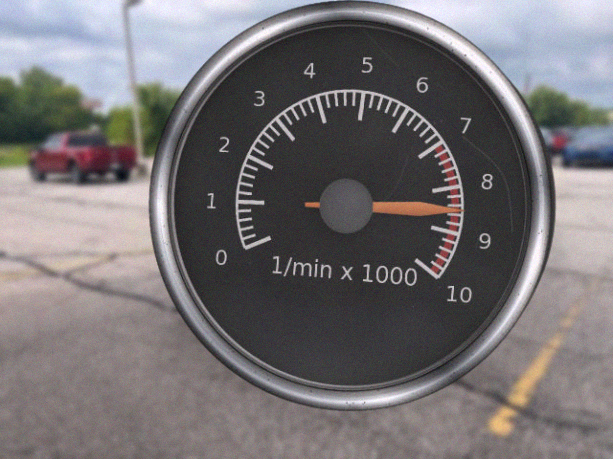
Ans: {"value": 8500, "unit": "rpm"}
